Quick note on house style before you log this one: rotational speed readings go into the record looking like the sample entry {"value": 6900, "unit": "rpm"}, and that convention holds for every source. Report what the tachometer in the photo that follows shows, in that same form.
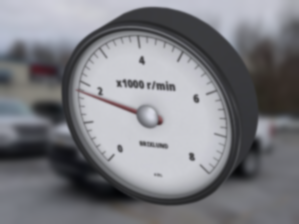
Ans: {"value": 1800, "unit": "rpm"}
